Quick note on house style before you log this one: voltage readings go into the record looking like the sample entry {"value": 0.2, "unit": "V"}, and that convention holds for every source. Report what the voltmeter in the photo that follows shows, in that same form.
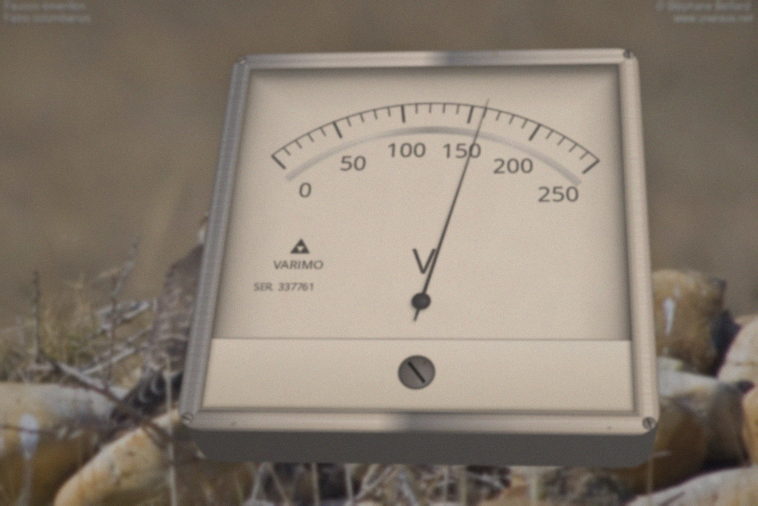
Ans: {"value": 160, "unit": "V"}
